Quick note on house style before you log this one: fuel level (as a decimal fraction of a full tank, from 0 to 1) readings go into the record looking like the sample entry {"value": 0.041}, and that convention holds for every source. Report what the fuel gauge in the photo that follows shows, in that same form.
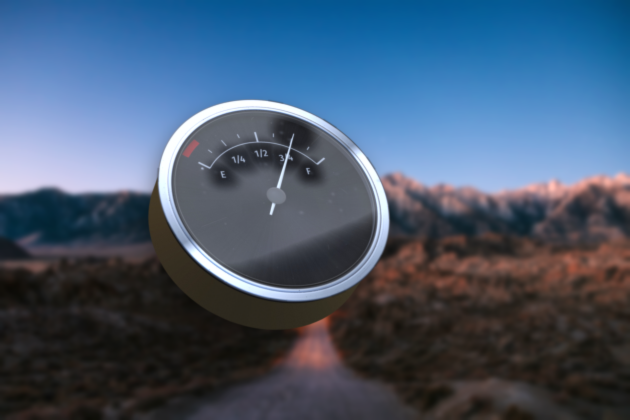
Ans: {"value": 0.75}
